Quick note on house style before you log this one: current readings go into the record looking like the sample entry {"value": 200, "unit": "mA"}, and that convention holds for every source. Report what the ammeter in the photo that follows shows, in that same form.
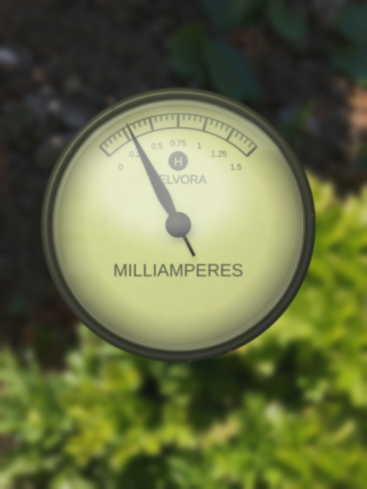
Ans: {"value": 0.3, "unit": "mA"}
